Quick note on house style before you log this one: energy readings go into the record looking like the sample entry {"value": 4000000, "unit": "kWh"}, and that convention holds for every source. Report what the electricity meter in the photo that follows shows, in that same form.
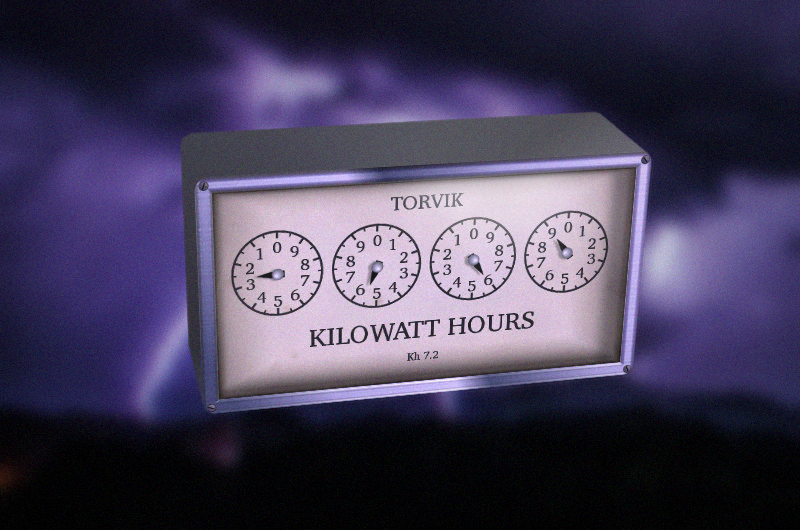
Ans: {"value": 2559, "unit": "kWh"}
